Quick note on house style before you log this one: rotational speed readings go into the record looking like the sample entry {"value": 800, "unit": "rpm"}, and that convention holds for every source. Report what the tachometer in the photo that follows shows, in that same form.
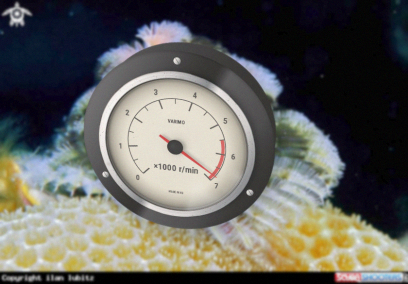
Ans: {"value": 6750, "unit": "rpm"}
